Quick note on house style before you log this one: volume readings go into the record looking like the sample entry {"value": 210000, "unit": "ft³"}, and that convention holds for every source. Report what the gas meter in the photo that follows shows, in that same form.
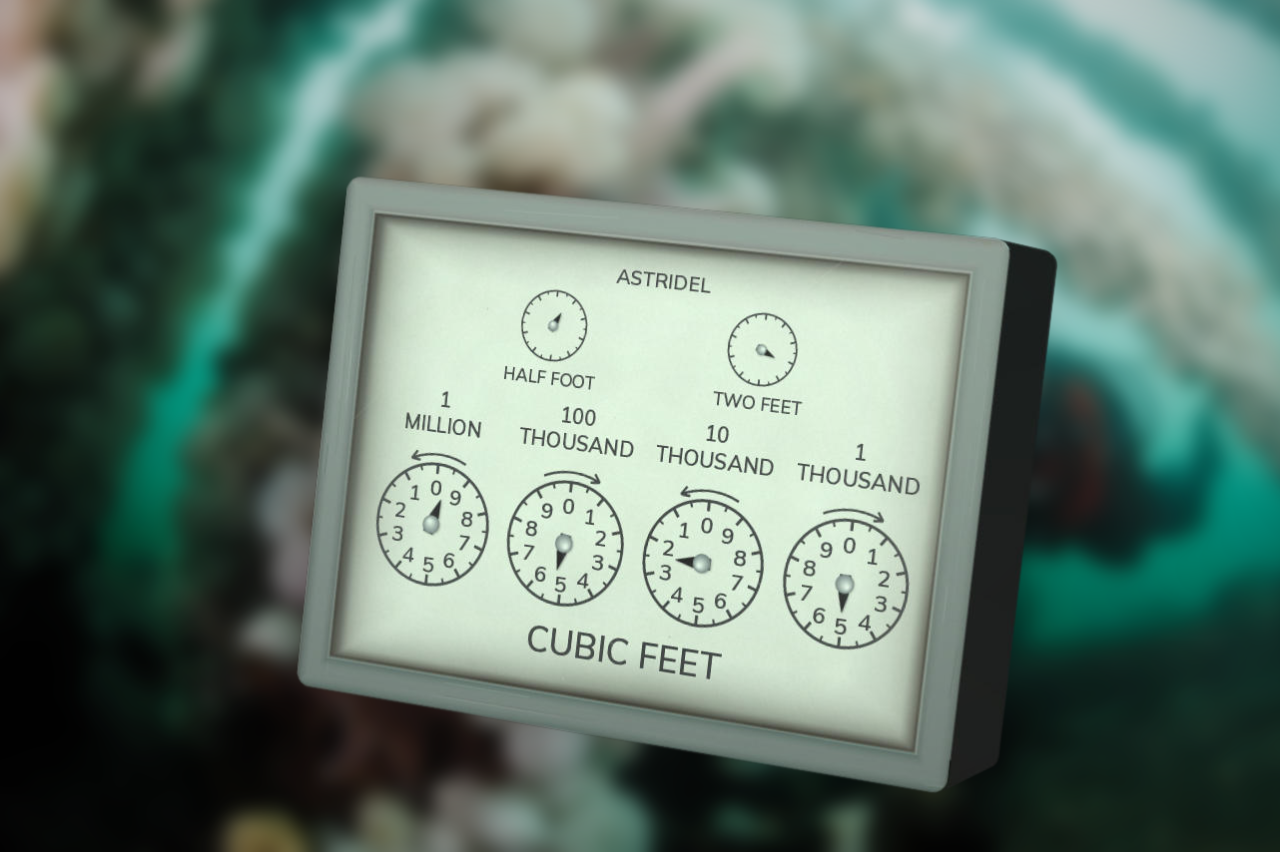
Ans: {"value": 952500, "unit": "ft³"}
